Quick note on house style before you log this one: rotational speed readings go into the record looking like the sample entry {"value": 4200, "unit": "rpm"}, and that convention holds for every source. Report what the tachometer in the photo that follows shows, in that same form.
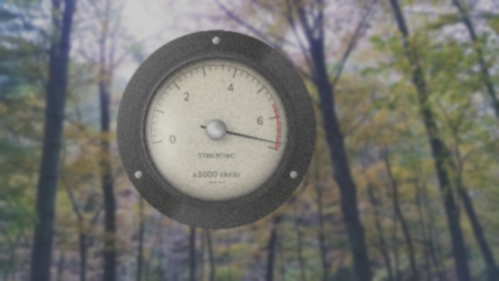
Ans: {"value": 6800, "unit": "rpm"}
